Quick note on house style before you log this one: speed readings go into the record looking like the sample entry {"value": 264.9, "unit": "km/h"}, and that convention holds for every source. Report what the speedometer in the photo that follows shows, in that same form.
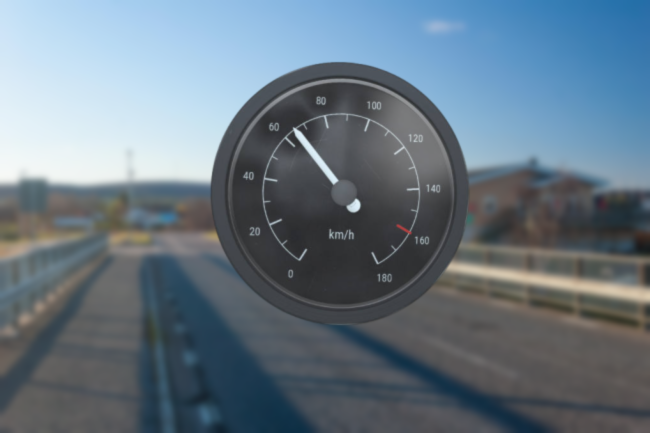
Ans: {"value": 65, "unit": "km/h"}
